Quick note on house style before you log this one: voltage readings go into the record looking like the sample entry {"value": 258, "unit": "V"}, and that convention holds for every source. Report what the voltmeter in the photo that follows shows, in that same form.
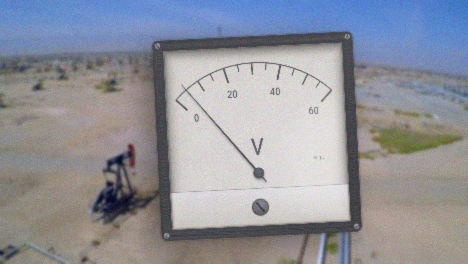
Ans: {"value": 5, "unit": "V"}
